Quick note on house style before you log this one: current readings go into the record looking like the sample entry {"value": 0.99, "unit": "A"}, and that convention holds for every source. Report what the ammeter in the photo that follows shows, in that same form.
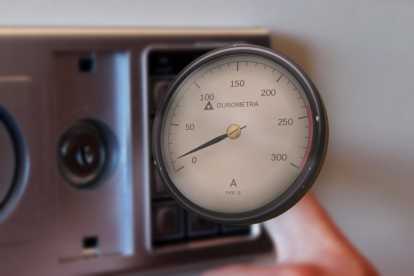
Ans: {"value": 10, "unit": "A"}
